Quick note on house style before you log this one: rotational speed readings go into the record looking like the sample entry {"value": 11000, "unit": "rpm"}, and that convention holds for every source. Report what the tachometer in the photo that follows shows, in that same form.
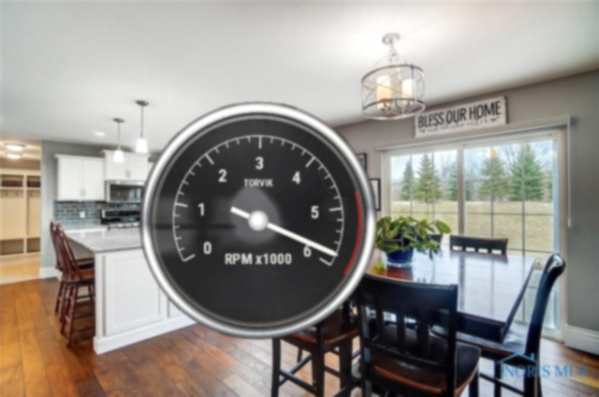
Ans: {"value": 5800, "unit": "rpm"}
